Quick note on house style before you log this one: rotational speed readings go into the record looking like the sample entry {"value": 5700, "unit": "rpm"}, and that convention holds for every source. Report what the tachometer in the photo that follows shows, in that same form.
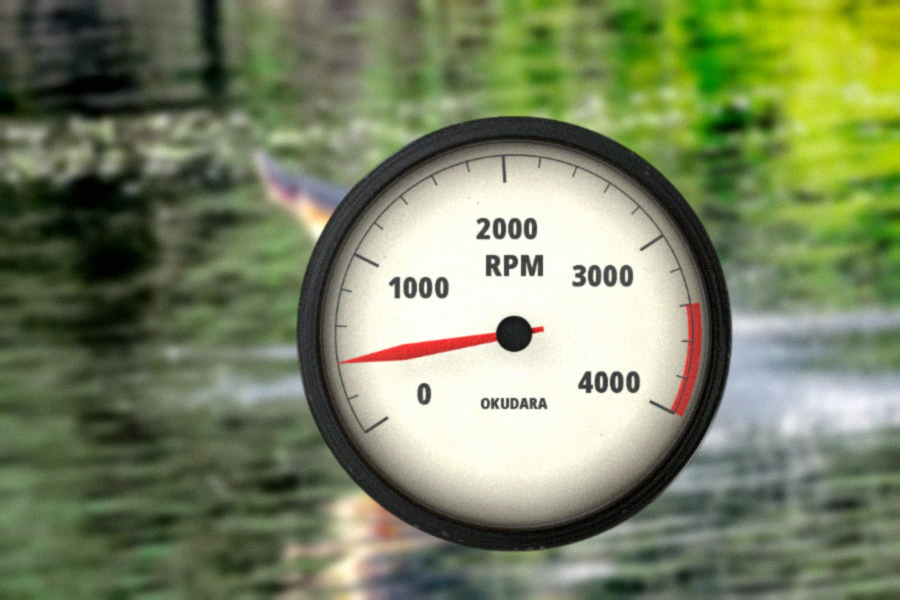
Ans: {"value": 400, "unit": "rpm"}
